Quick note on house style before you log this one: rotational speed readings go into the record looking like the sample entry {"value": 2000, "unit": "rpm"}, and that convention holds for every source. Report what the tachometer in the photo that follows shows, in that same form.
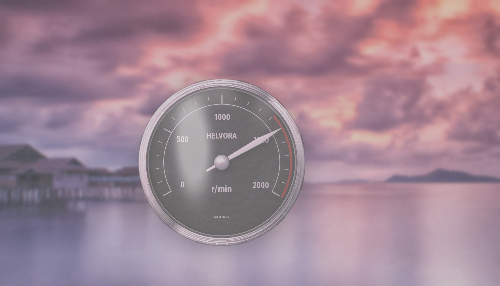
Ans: {"value": 1500, "unit": "rpm"}
